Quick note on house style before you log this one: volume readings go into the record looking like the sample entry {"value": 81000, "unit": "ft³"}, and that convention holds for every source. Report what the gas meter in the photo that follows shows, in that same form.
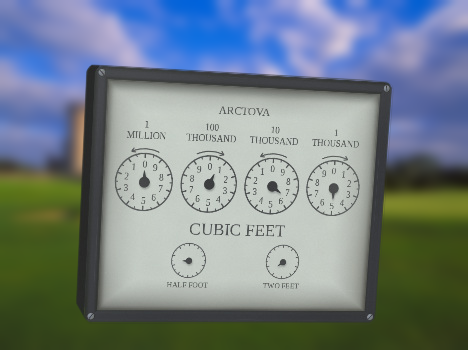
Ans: {"value": 6500, "unit": "ft³"}
